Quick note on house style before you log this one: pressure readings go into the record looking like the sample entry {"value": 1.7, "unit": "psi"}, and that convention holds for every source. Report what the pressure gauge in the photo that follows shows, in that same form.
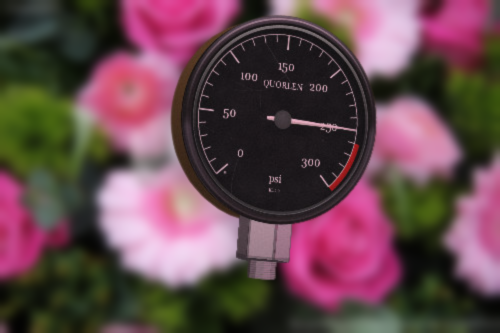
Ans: {"value": 250, "unit": "psi"}
